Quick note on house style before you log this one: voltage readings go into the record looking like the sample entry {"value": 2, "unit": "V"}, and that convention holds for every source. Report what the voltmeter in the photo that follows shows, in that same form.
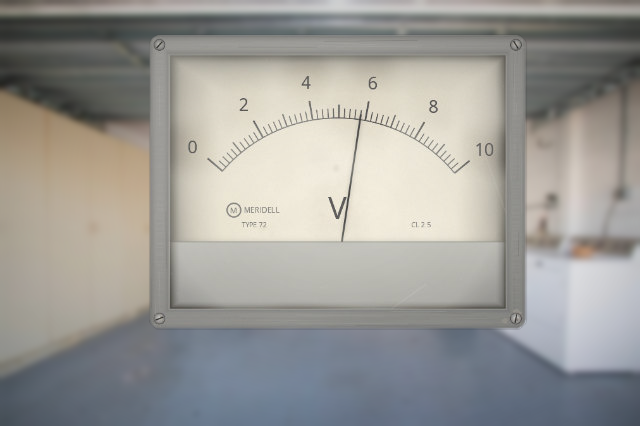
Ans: {"value": 5.8, "unit": "V"}
